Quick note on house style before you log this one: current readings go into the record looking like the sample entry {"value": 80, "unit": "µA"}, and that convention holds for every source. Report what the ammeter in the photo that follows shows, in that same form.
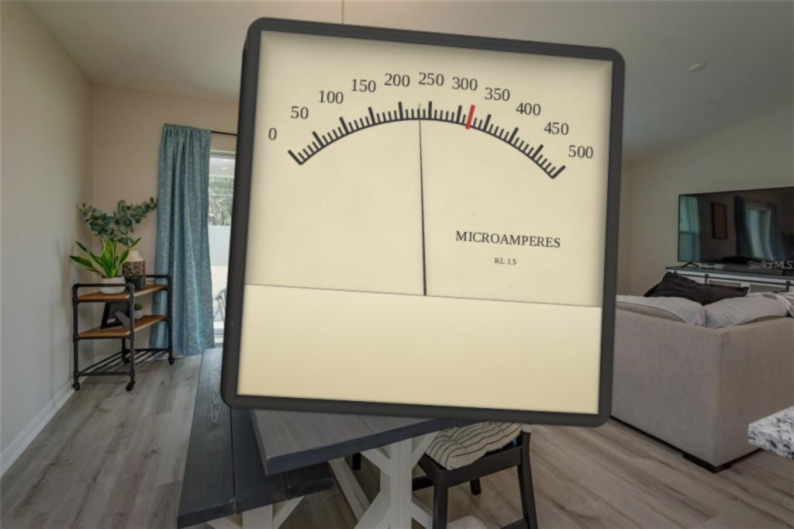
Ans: {"value": 230, "unit": "µA"}
